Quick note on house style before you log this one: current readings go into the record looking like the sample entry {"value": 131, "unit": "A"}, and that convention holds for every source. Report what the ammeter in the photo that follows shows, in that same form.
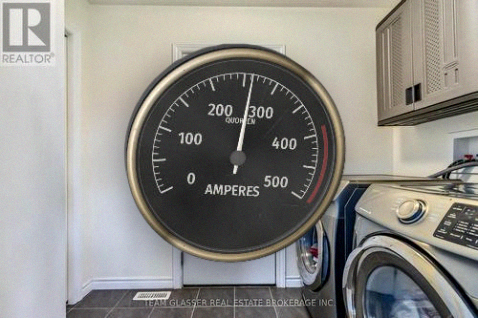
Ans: {"value": 260, "unit": "A"}
